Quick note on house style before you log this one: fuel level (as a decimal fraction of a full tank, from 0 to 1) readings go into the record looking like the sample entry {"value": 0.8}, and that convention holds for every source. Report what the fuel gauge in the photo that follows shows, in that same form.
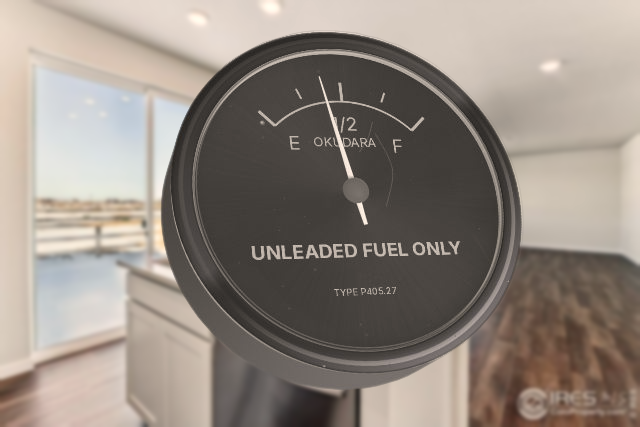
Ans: {"value": 0.375}
